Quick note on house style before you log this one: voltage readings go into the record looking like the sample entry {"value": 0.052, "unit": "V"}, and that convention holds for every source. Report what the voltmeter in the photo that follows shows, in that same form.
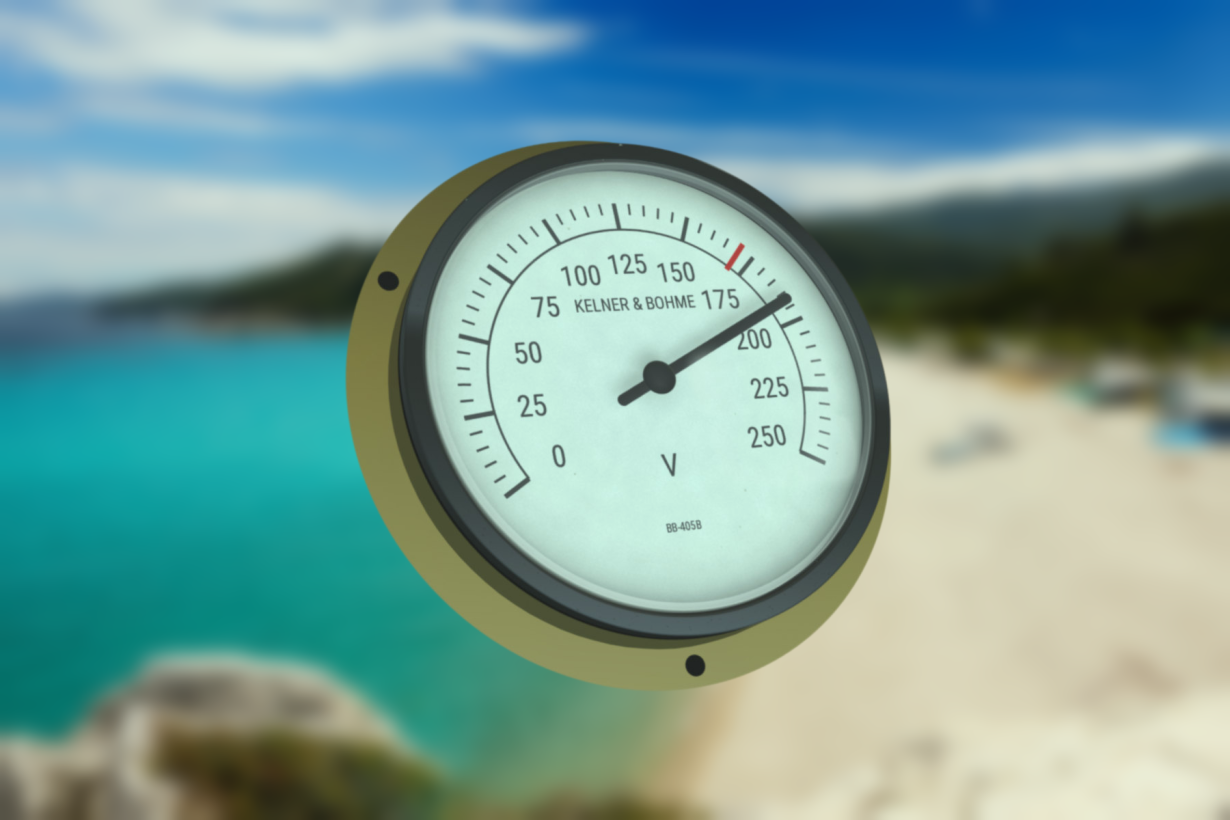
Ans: {"value": 192.5, "unit": "V"}
